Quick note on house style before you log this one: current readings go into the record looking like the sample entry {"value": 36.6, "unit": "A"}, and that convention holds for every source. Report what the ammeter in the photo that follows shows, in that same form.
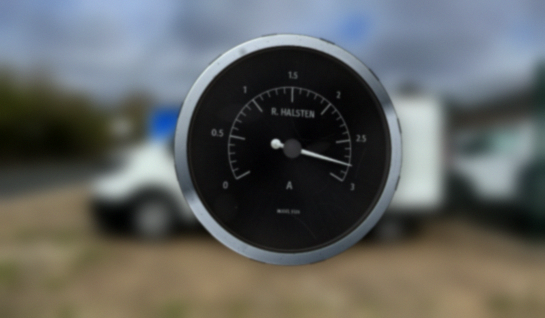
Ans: {"value": 2.8, "unit": "A"}
